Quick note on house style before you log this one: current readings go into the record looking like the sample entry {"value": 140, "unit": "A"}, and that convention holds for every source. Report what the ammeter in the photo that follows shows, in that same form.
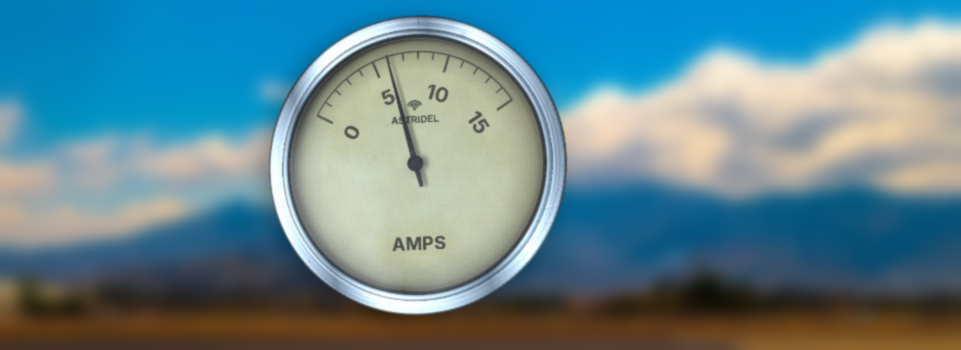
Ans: {"value": 6, "unit": "A"}
